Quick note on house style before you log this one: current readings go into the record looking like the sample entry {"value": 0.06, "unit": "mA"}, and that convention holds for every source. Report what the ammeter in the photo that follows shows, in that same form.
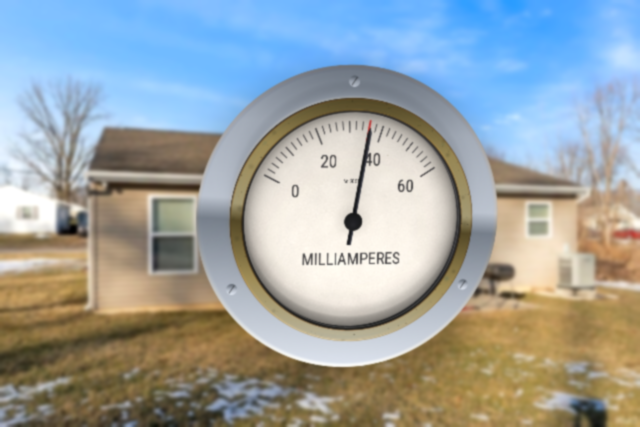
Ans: {"value": 36, "unit": "mA"}
